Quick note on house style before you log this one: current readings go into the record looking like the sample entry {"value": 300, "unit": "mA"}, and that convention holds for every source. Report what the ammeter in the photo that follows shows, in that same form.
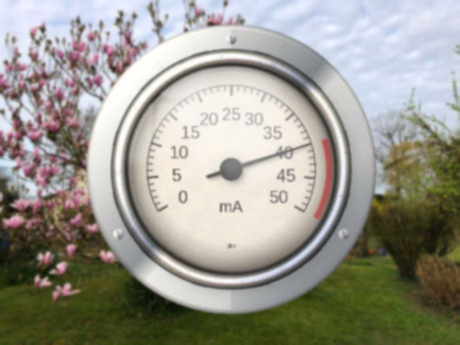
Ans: {"value": 40, "unit": "mA"}
